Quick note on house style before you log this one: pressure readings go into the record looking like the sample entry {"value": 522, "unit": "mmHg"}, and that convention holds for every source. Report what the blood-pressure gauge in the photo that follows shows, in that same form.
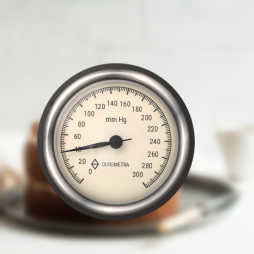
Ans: {"value": 40, "unit": "mmHg"}
